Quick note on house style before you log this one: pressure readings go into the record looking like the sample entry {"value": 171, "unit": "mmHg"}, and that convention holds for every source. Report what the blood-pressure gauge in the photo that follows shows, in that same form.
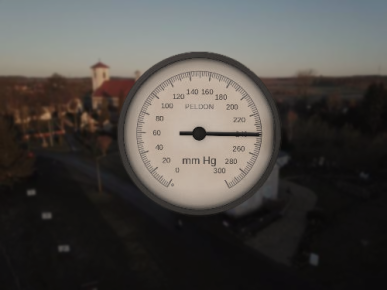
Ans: {"value": 240, "unit": "mmHg"}
